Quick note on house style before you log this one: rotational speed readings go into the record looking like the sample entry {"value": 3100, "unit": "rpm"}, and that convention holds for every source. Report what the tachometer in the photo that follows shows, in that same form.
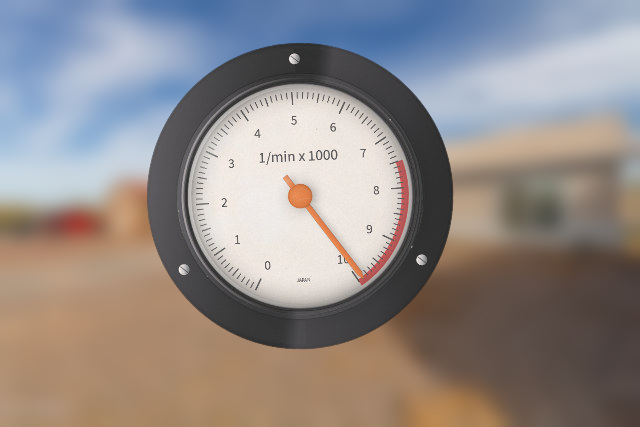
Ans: {"value": 9900, "unit": "rpm"}
